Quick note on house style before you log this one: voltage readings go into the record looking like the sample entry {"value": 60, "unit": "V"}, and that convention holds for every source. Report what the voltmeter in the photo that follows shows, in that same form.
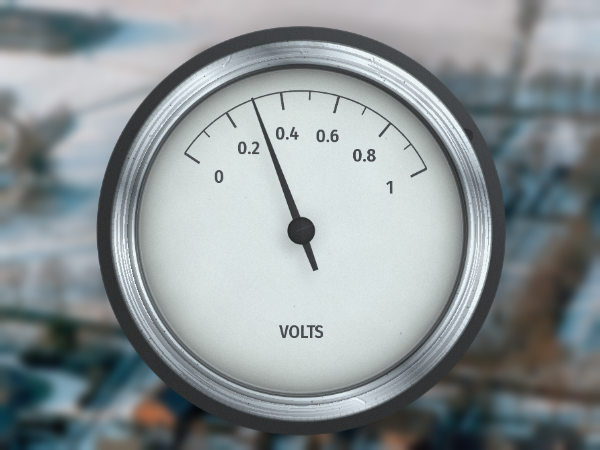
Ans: {"value": 0.3, "unit": "V"}
